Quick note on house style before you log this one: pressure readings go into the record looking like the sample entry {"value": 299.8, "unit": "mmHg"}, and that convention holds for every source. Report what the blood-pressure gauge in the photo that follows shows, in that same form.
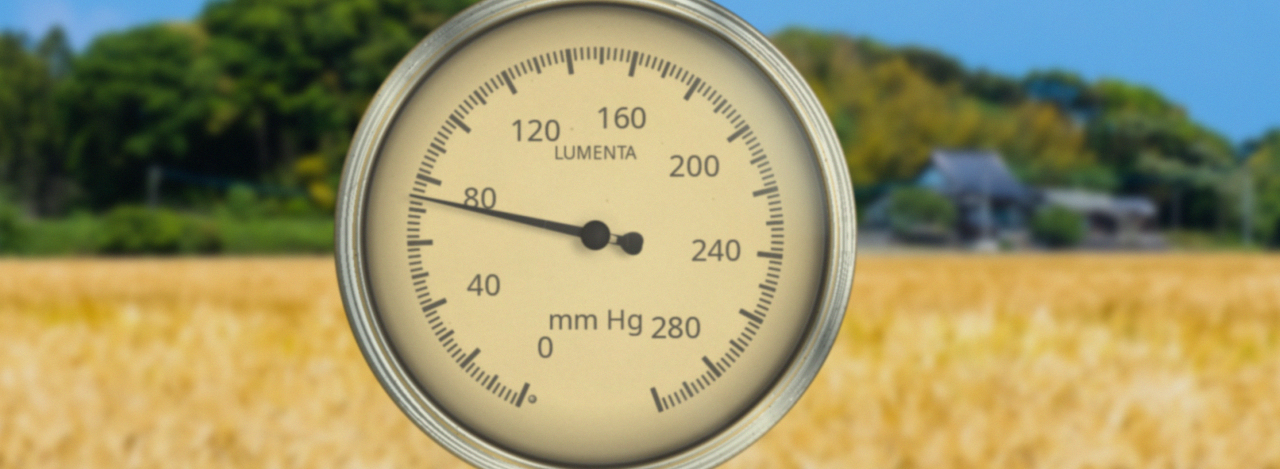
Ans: {"value": 74, "unit": "mmHg"}
